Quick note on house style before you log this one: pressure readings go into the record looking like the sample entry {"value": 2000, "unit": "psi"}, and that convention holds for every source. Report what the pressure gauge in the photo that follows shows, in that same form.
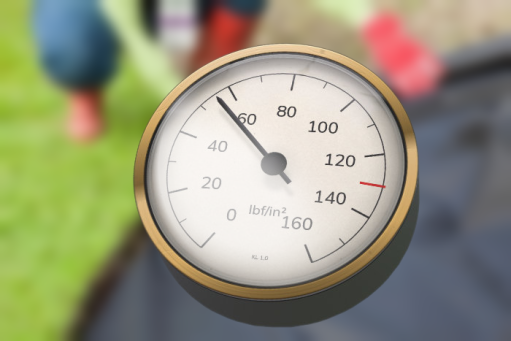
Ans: {"value": 55, "unit": "psi"}
